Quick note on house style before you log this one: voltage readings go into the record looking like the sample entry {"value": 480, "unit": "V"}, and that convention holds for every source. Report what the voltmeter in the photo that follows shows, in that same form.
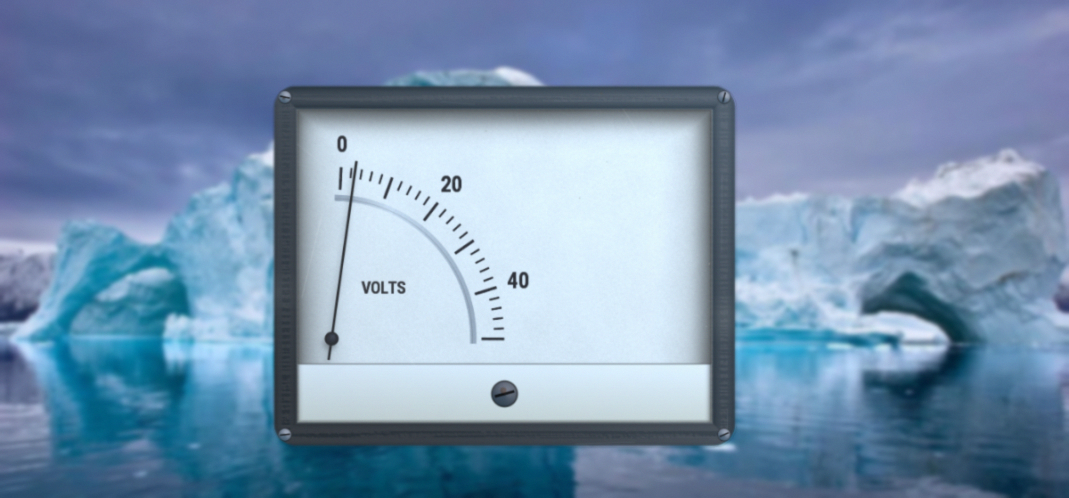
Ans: {"value": 3, "unit": "V"}
